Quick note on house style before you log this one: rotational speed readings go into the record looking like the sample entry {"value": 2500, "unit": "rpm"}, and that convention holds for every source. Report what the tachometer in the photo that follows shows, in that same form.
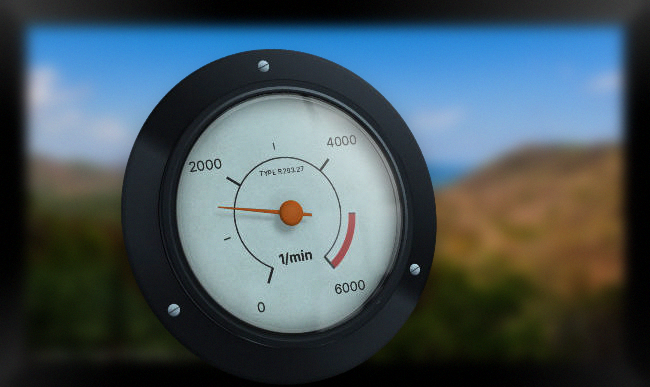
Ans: {"value": 1500, "unit": "rpm"}
